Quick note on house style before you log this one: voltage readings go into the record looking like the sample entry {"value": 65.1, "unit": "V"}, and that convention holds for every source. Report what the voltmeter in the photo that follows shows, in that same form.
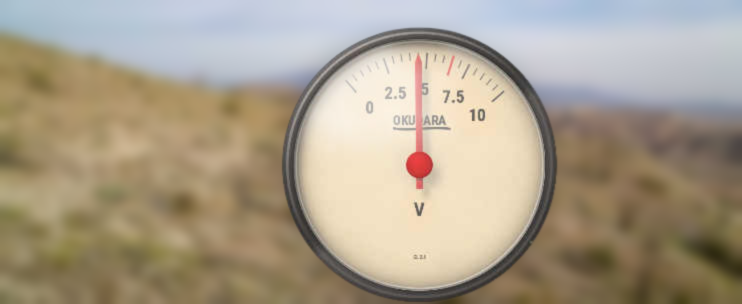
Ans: {"value": 4.5, "unit": "V"}
